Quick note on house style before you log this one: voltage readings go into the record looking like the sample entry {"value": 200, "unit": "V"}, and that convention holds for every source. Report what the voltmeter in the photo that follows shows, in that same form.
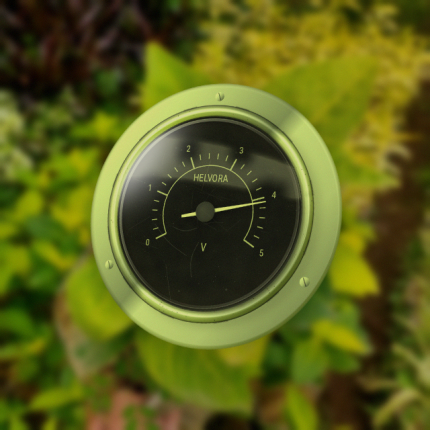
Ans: {"value": 4.1, "unit": "V"}
